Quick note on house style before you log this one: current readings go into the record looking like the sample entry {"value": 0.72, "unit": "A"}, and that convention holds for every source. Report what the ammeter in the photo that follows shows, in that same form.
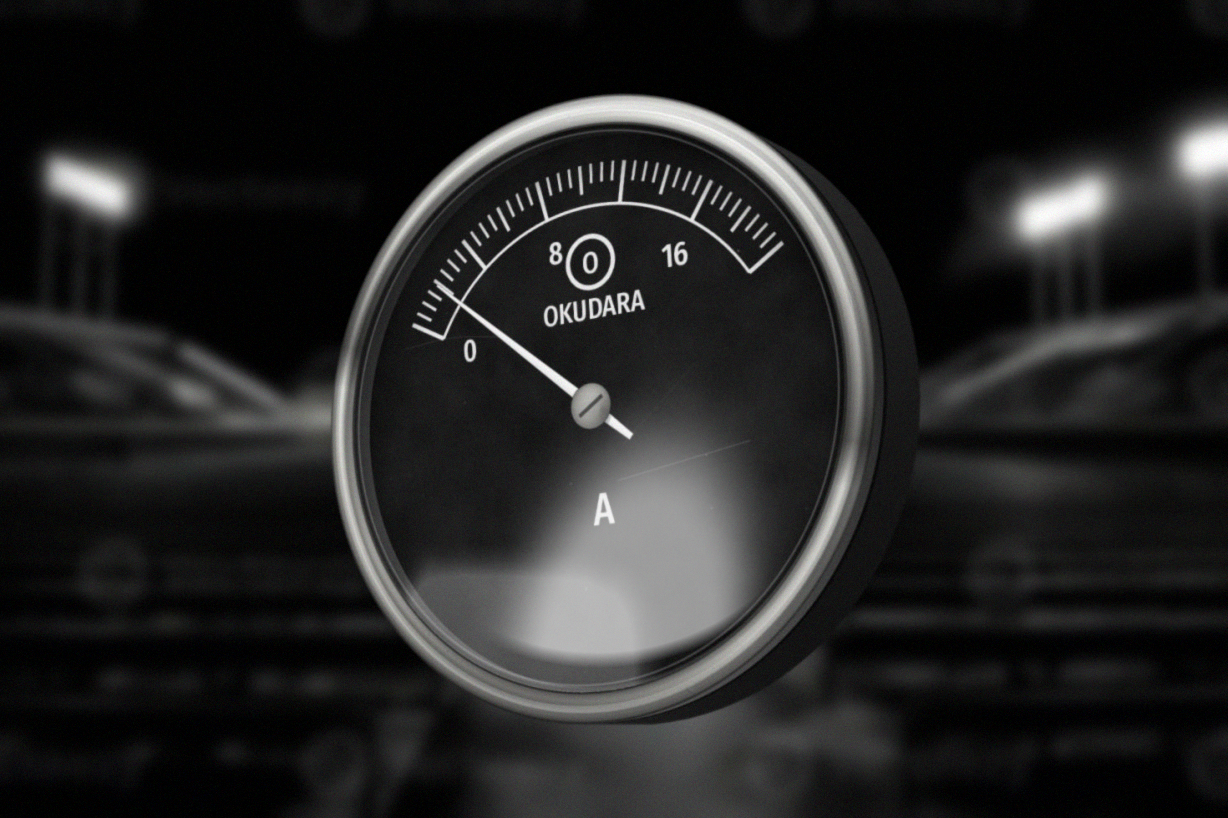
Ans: {"value": 2, "unit": "A"}
